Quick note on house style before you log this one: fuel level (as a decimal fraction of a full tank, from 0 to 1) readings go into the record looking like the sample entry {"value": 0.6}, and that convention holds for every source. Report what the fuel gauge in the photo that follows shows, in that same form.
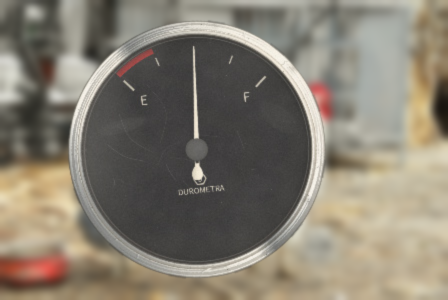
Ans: {"value": 0.5}
